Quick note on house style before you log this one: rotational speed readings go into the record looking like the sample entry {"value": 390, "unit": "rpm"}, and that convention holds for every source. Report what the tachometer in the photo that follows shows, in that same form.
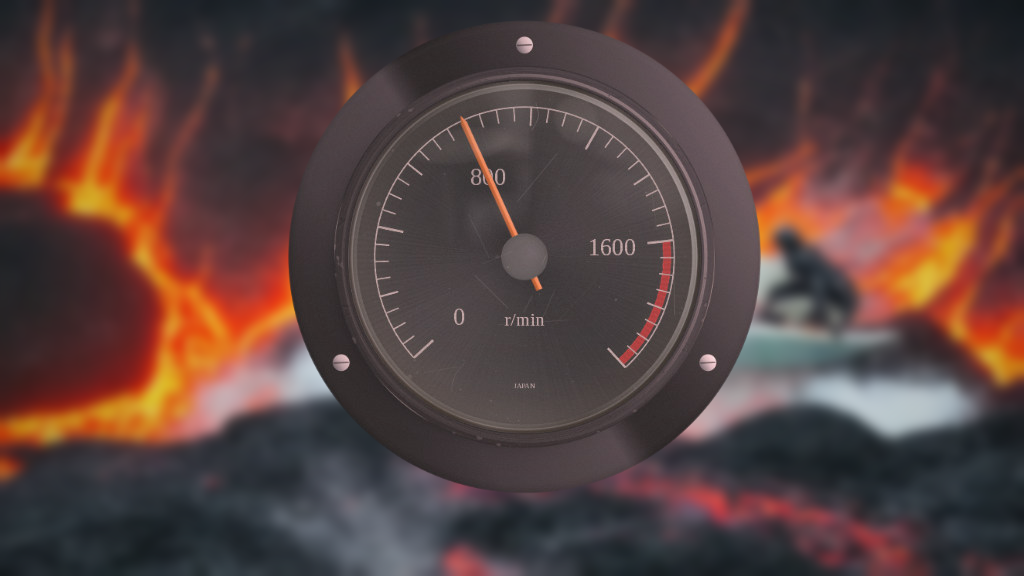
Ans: {"value": 800, "unit": "rpm"}
